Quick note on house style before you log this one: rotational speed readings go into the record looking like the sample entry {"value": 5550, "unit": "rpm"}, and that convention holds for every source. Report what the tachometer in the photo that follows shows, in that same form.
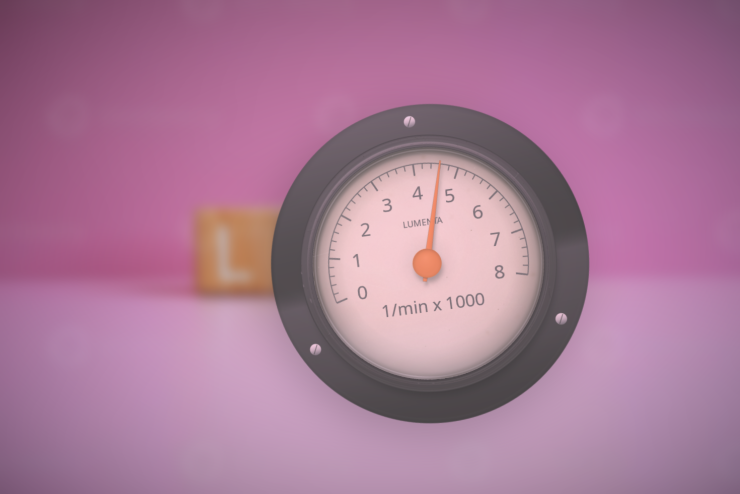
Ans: {"value": 4600, "unit": "rpm"}
